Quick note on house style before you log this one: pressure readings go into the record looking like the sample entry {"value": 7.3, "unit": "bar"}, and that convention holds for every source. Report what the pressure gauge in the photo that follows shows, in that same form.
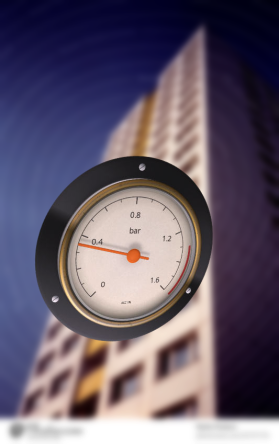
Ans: {"value": 0.35, "unit": "bar"}
